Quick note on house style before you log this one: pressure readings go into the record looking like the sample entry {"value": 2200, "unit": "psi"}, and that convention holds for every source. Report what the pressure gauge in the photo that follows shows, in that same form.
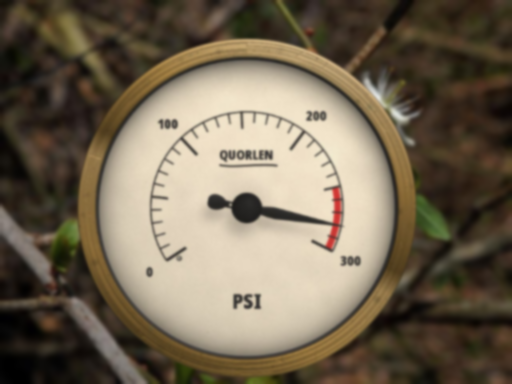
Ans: {"value": 280, "unit": "psi"}
